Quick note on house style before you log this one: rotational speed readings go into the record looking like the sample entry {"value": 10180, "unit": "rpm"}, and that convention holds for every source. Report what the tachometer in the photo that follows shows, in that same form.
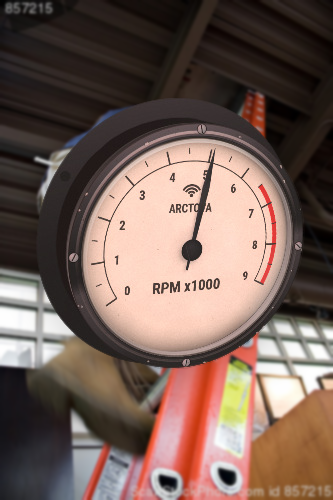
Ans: {"value": 5000, "unit": "rpm"}
